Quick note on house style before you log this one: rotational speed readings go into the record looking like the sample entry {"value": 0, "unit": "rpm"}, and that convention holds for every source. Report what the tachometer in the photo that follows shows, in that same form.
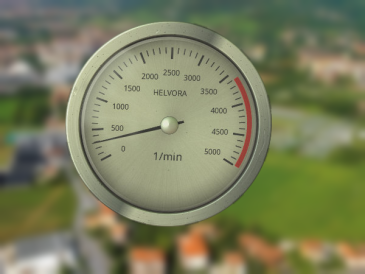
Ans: {"value": 300, "unit": "rpm"}
